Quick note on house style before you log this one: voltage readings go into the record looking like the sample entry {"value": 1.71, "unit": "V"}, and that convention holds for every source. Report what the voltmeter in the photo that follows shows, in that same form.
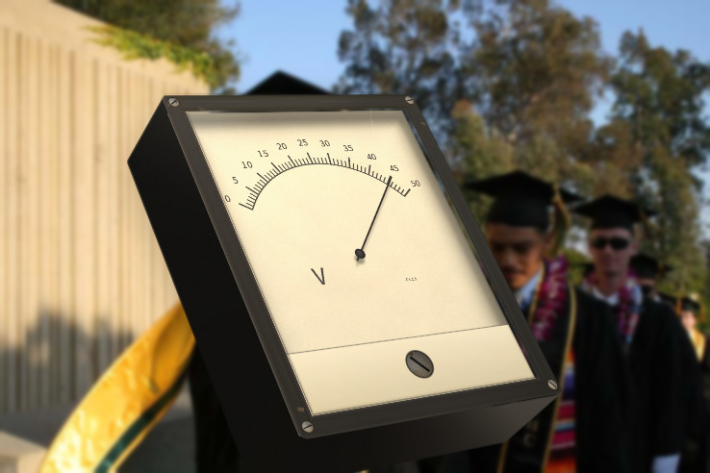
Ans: {"value": 45, "unit": "V"}
